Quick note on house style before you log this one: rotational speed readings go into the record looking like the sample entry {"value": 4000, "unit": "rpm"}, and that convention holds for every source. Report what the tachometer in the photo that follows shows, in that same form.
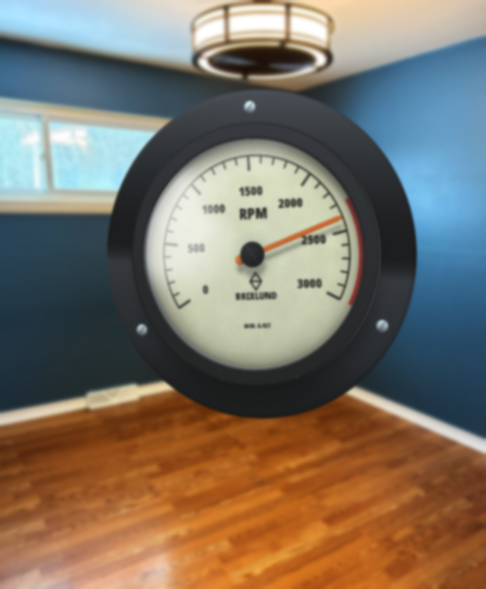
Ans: {"value": 2400, "unit": "rpm"}
